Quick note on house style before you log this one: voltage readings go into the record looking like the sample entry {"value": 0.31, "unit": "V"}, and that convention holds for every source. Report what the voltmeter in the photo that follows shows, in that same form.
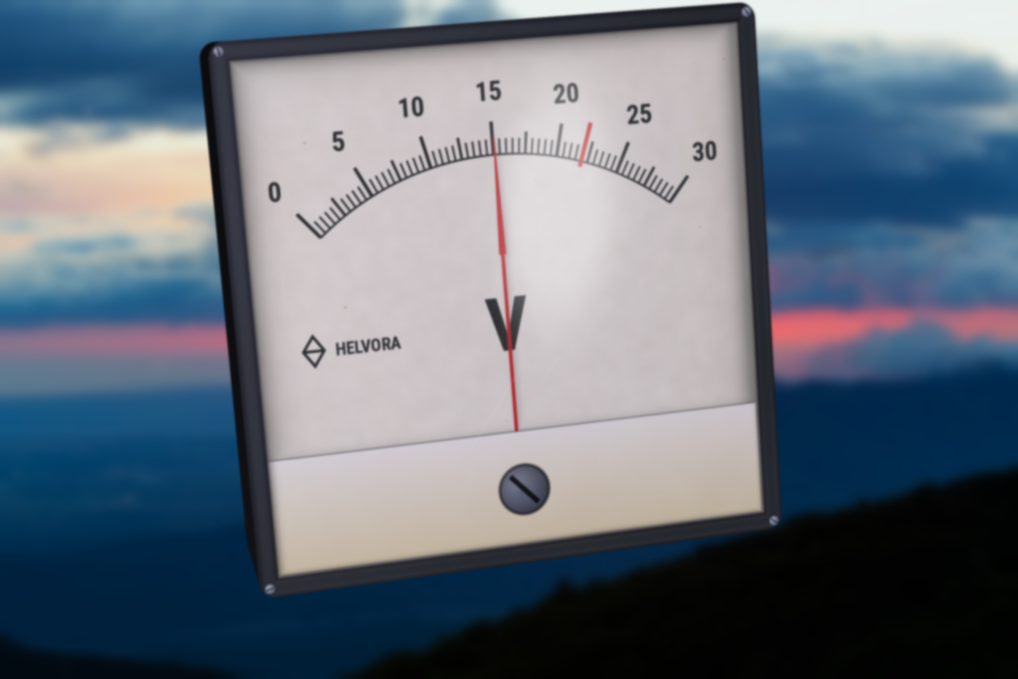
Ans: {"value": 15, "unit": "V"}
